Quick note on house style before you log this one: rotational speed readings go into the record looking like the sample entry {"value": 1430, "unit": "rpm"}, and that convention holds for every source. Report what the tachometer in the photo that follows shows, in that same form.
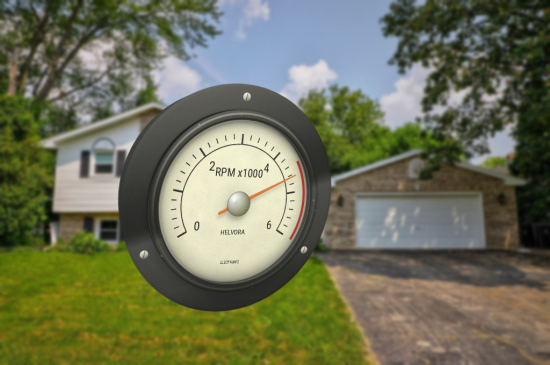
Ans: {"value": 4600, "unit": "rpm"}
